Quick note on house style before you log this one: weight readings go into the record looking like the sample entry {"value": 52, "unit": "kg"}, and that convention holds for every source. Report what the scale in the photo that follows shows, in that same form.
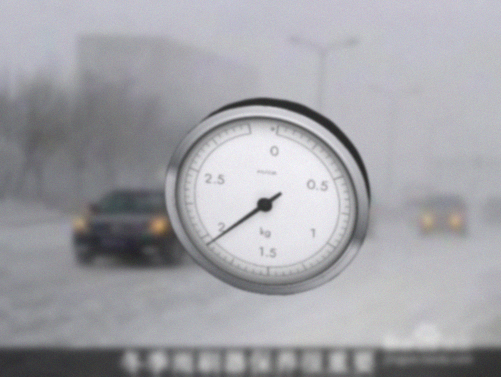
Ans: {"value": 1.95, "unit": "kg"}
